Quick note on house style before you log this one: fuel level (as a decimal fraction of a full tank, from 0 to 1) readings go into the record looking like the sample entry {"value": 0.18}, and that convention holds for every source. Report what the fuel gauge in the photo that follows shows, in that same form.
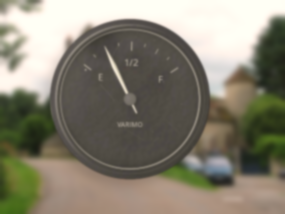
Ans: {"value": 0.25}
